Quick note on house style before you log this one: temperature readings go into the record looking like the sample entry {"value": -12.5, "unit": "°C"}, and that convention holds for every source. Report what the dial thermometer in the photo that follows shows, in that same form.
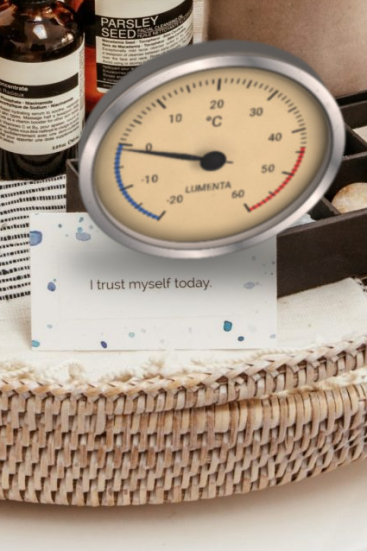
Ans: {"value": 0, "unit": "°C"}
